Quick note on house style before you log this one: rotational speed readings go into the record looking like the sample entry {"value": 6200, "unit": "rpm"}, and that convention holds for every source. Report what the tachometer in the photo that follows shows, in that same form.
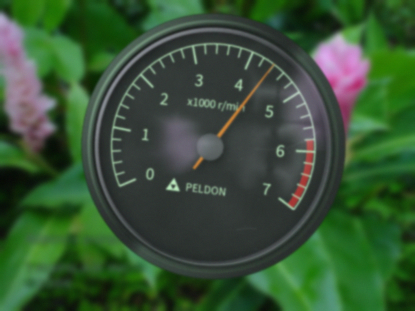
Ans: {"value": 4400, "unit": "rpm"}
